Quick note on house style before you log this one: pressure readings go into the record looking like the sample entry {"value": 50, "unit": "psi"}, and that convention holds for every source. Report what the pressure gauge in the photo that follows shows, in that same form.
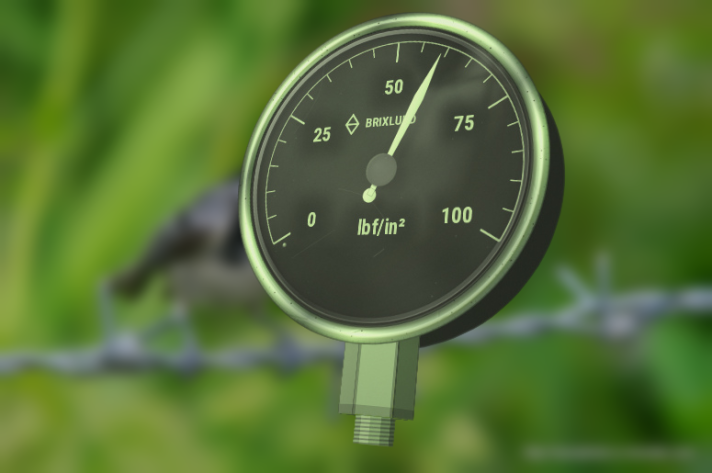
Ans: {"value": 60, "unit": "psi"}
